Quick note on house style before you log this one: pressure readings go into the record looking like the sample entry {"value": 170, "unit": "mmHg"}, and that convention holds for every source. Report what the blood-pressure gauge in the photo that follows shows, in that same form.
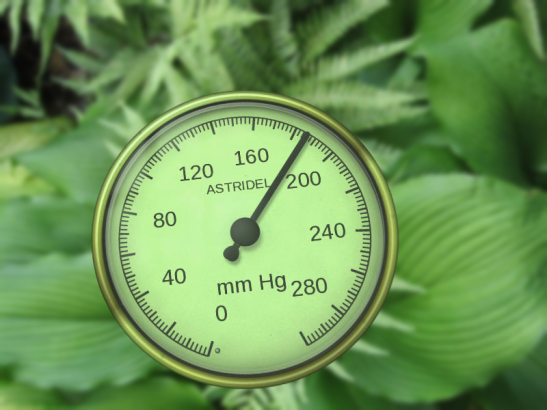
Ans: {"value": 186, "unit": "mmHg"}
